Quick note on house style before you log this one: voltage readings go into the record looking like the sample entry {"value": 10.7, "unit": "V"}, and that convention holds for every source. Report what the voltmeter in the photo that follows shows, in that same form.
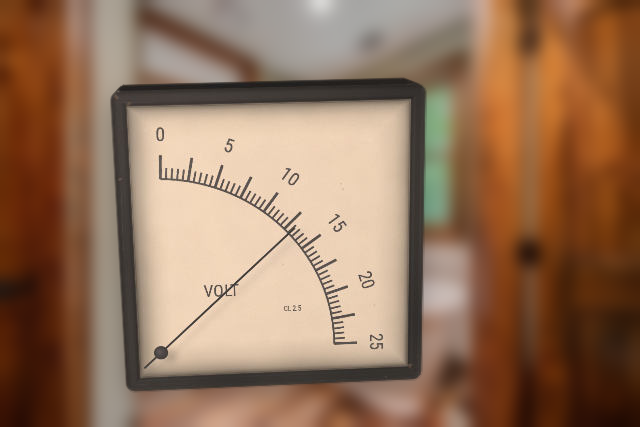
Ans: {"value": 13, "unit": "V"}
